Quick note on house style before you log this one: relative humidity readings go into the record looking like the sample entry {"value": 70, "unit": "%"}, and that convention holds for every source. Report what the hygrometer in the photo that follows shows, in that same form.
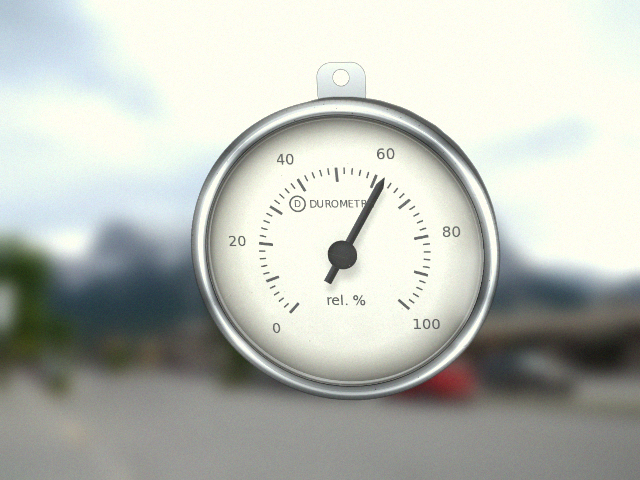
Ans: {"value": 62, "unit": "%"}
